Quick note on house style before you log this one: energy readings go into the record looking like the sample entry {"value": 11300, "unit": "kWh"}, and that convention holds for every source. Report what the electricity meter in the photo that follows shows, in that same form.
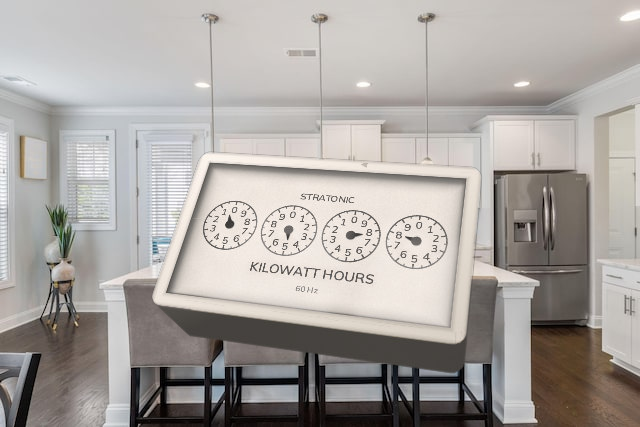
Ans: {"value": 478, "unit": "kWh"}
